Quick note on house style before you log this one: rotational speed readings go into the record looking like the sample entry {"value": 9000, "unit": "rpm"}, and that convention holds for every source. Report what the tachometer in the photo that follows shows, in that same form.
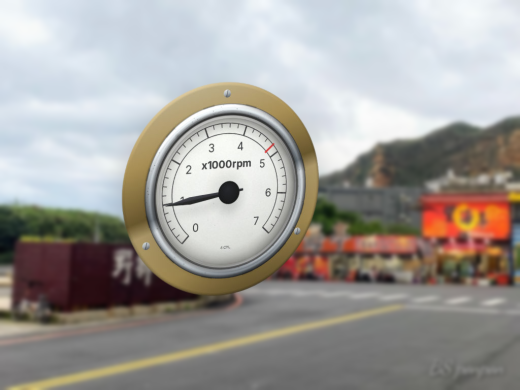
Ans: {"value": 1000, "unit": "rpm"}
